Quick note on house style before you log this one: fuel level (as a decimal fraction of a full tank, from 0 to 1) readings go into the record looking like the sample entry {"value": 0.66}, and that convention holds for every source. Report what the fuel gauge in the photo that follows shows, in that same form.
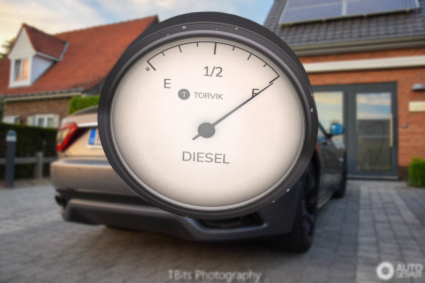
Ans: {"value": 1}
